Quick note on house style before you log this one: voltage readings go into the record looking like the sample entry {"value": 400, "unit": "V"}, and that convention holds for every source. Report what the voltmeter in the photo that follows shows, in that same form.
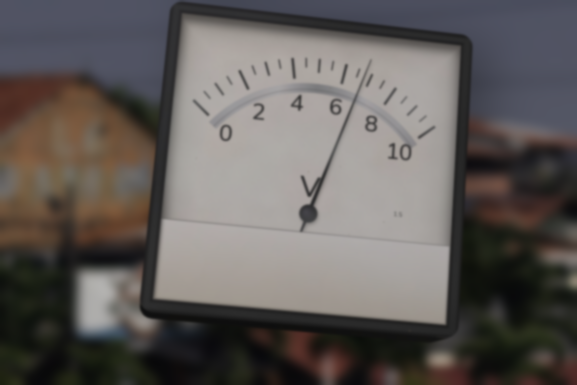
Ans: {"value": 6.75, "unit": "V"}
